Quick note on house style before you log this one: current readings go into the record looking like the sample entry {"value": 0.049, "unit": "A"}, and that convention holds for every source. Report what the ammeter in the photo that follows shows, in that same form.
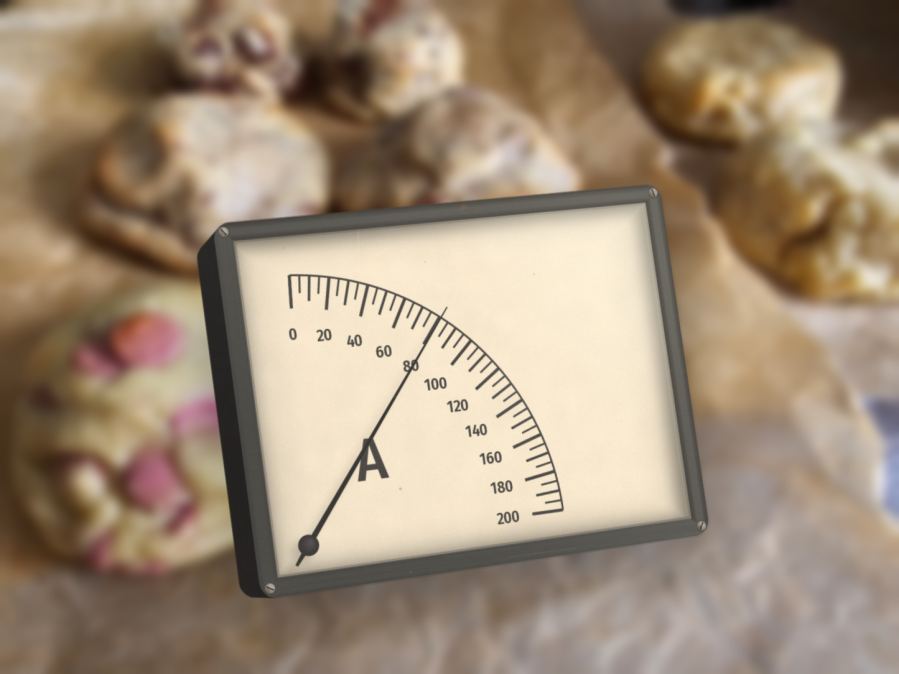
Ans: {"value": 80, "unit": "A"}
